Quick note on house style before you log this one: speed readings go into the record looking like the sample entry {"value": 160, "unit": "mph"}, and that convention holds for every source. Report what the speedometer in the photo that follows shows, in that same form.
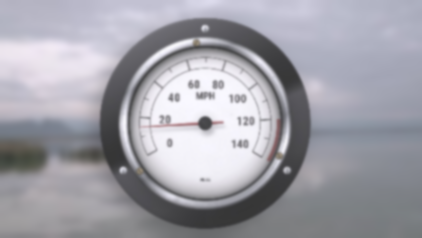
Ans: {"value": 15, "unit": "mph"}
